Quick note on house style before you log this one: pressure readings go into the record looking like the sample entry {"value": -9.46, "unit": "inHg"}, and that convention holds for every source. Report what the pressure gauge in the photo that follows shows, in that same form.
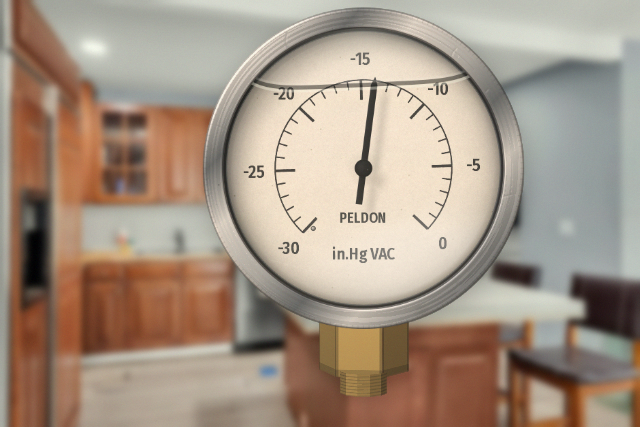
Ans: {"value": -14, "unit": "inHg"}
